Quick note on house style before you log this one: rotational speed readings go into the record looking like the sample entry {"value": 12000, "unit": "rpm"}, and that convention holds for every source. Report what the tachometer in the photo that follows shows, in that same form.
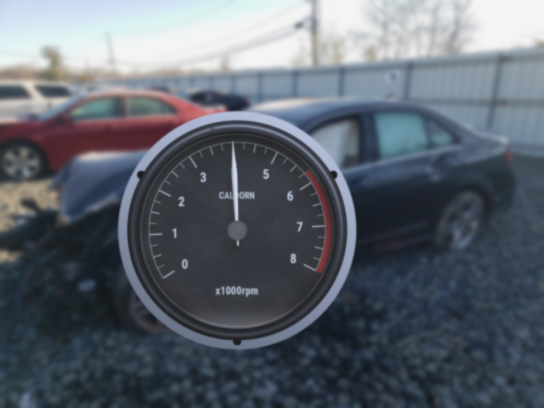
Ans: {"value": 4000, "unit": "rpm"}
